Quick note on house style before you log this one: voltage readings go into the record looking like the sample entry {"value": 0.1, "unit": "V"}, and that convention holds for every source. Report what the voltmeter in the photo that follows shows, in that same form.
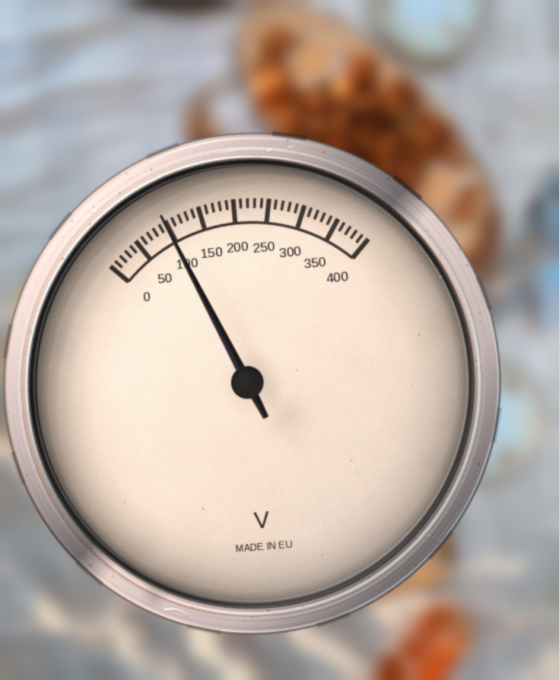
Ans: {"value": 100, "unit": "V"}
